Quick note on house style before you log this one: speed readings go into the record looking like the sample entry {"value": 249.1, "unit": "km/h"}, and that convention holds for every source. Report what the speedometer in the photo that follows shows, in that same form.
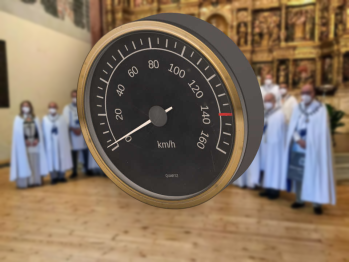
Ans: {"value": 2.5, "unit": "km/h"}
